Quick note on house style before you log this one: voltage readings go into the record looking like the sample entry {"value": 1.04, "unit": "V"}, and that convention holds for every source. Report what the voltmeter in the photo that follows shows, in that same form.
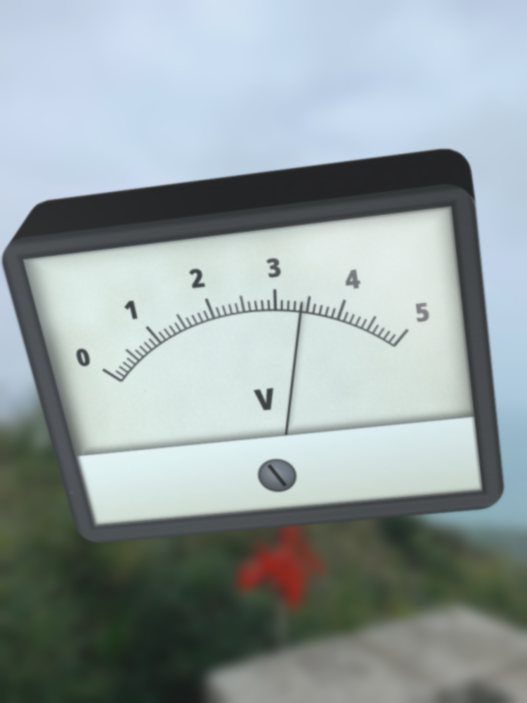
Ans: {"value": 3.4, "unit": "V"}
